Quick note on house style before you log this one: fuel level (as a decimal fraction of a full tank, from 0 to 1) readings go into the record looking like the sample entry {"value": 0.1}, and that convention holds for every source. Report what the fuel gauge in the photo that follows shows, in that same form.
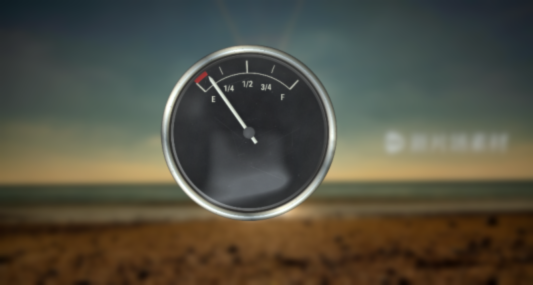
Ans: {"value": 0.125}
